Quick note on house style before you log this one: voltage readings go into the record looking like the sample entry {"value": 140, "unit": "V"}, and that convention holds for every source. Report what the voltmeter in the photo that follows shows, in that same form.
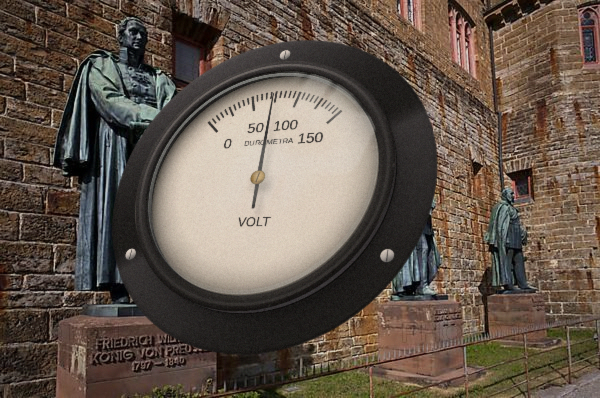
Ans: {"value": 75, "unit": "V"}
